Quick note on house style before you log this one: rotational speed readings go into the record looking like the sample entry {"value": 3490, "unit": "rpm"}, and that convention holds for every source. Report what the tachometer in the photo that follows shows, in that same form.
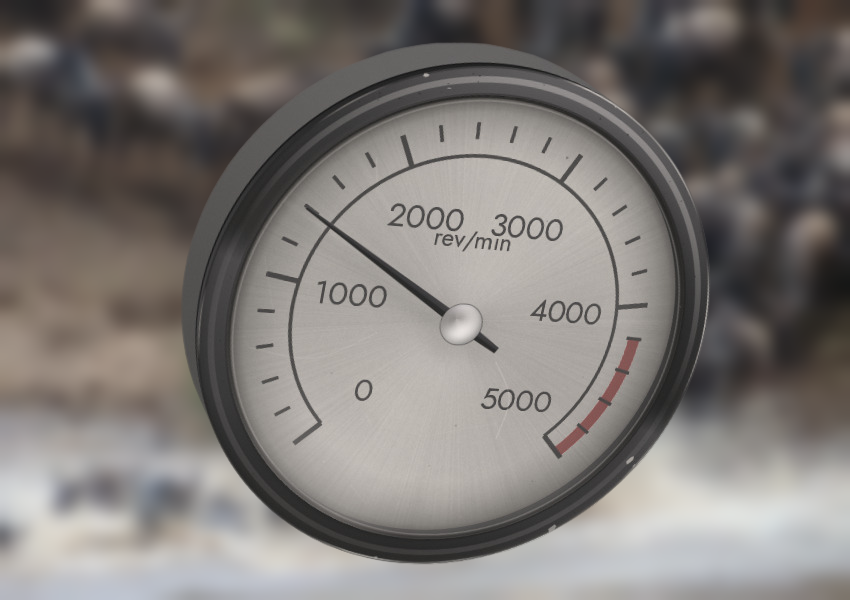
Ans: {"value": 1400, "unit": "rpm"}
